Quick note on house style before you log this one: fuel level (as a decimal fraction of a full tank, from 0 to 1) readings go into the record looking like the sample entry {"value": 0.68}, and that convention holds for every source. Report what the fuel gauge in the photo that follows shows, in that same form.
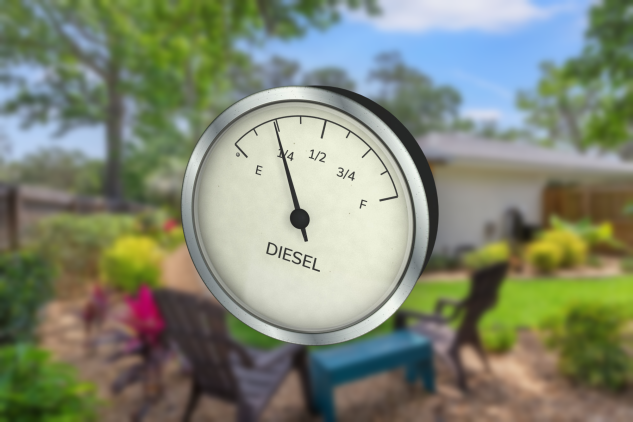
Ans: {"value": 0.25}
